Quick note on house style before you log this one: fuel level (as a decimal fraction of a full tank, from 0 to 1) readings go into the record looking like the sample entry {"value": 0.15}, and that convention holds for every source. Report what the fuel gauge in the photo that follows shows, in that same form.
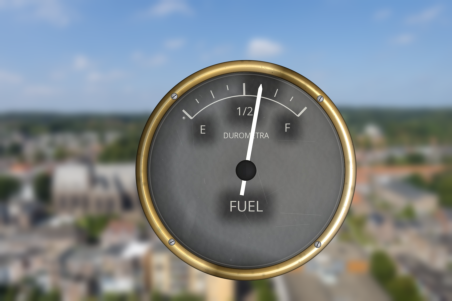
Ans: {"value": 0.625}
